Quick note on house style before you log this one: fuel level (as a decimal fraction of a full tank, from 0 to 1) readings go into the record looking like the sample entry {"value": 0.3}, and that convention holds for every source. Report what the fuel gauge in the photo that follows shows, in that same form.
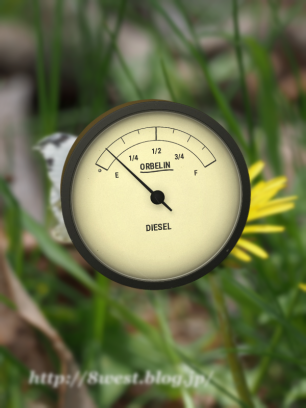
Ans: {"value": 0.125}
